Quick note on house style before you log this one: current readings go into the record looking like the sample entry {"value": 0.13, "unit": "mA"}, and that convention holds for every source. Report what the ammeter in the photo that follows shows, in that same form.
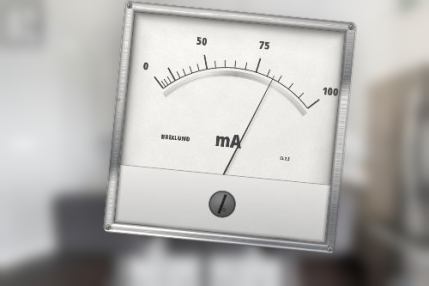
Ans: {"value": 82.5, "unit": "mA"}
